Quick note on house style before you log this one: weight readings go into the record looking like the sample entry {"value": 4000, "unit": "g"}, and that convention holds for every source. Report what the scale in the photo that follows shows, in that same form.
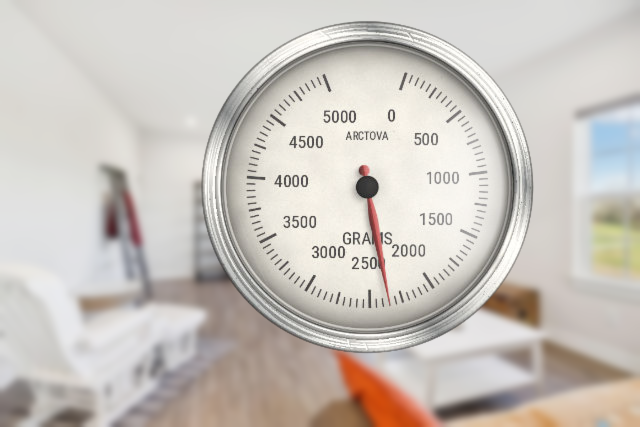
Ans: {"value": 2350, "unit": "g"}
